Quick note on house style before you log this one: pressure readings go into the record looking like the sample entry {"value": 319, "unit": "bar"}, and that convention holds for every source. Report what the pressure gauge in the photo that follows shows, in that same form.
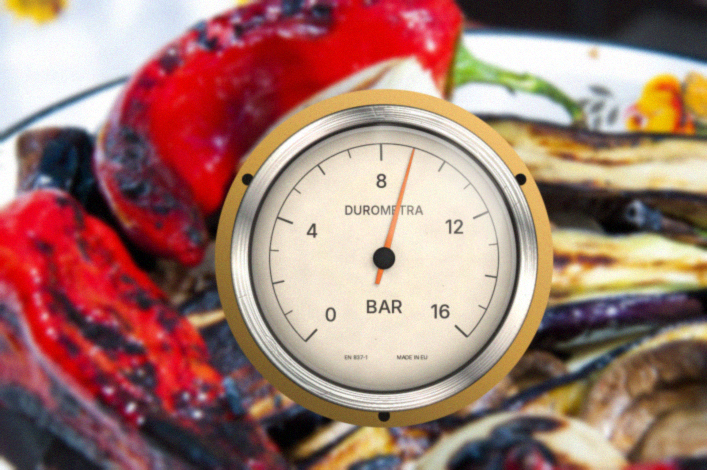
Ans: {"value": 9, "unit": "bar"}
